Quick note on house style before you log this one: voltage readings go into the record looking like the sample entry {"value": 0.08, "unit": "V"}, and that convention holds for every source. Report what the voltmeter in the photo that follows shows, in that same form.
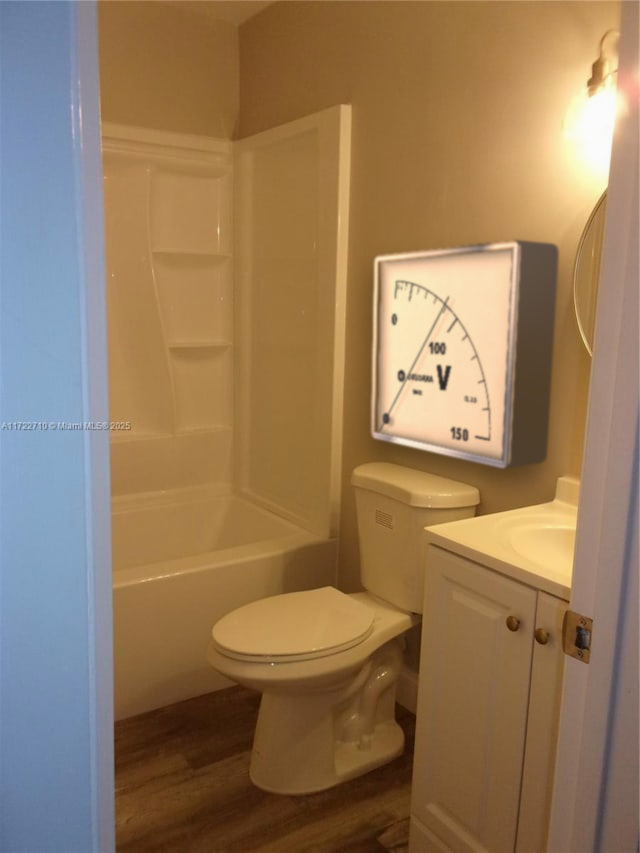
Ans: {"value": 90, "unit": "V"}
